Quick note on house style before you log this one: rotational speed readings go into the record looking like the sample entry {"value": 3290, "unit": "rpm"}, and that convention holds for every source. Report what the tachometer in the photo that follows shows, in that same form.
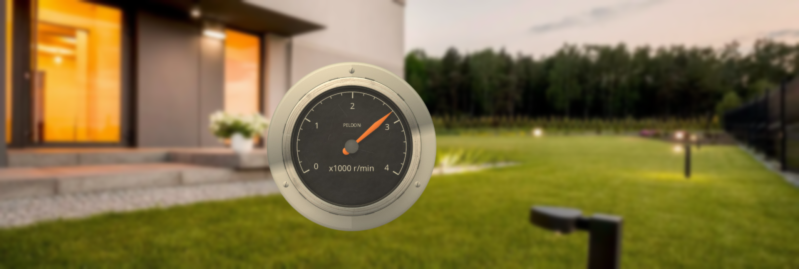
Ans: {"value": 2800, "unit": "rpm"}
